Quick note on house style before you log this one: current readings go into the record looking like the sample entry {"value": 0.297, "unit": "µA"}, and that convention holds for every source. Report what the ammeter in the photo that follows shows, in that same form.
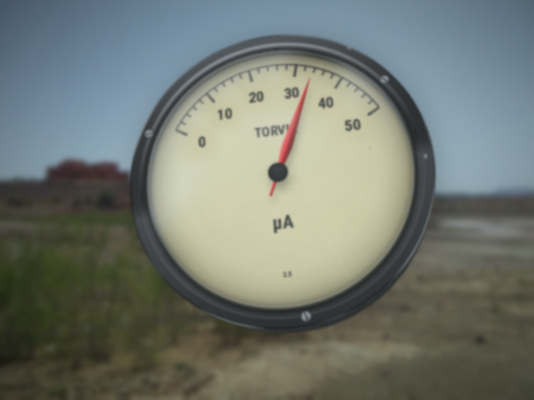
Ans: {"value": 34, "unit": "µA"}
